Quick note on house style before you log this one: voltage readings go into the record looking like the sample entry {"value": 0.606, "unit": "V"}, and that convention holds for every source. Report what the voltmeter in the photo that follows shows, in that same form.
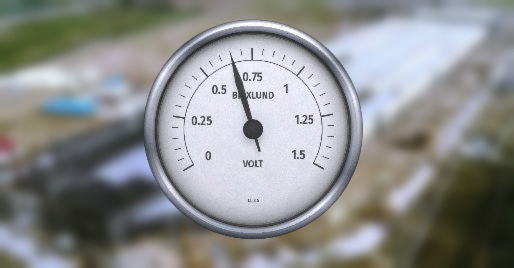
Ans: {"value": 0.65, "unit": "V"}
